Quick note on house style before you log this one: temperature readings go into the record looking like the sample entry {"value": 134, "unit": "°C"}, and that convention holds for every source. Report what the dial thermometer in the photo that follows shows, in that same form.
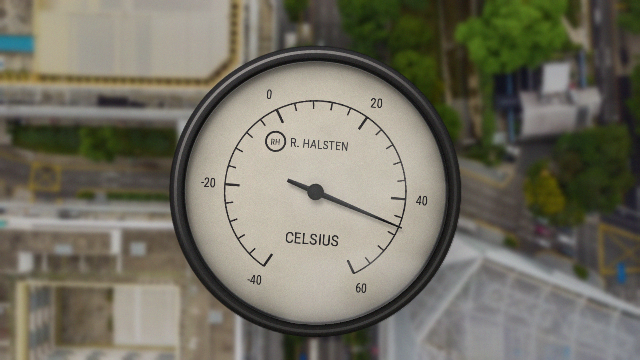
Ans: {"value": 46, "unit": "°C"}
